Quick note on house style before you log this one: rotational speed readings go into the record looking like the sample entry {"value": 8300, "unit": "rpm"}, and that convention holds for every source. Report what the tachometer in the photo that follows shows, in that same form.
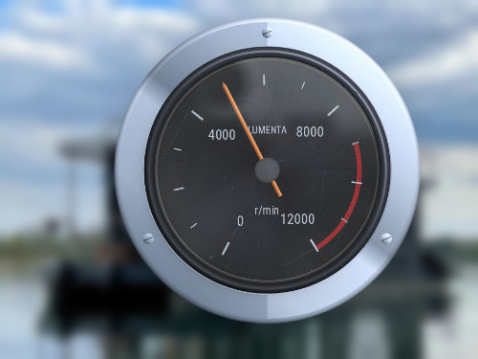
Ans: {"value": 5000, "unit": "rpm"}
